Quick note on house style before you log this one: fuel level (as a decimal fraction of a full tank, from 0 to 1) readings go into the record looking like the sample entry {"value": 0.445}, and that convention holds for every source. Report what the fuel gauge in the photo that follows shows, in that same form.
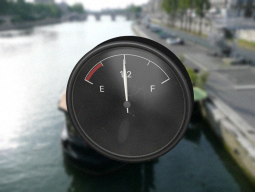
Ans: {"value": 0.5}
